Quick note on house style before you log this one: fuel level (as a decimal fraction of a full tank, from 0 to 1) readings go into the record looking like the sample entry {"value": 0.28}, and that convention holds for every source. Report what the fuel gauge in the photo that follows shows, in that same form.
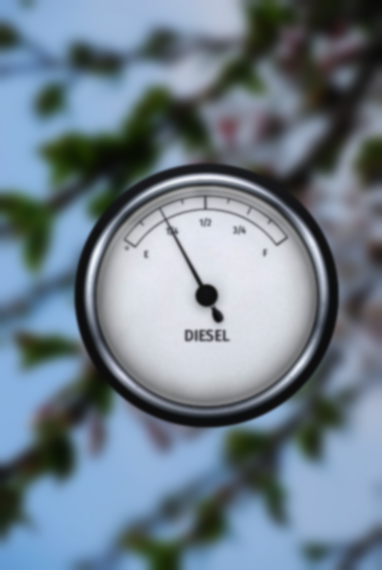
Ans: {"value": 0.25}
